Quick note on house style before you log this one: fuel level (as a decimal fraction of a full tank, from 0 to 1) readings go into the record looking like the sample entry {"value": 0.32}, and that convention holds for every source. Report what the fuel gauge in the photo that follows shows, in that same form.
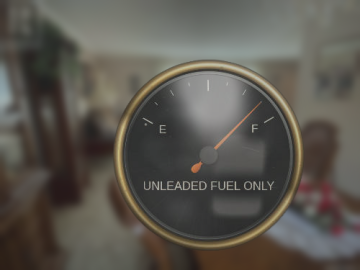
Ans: {"value": 0.875}
